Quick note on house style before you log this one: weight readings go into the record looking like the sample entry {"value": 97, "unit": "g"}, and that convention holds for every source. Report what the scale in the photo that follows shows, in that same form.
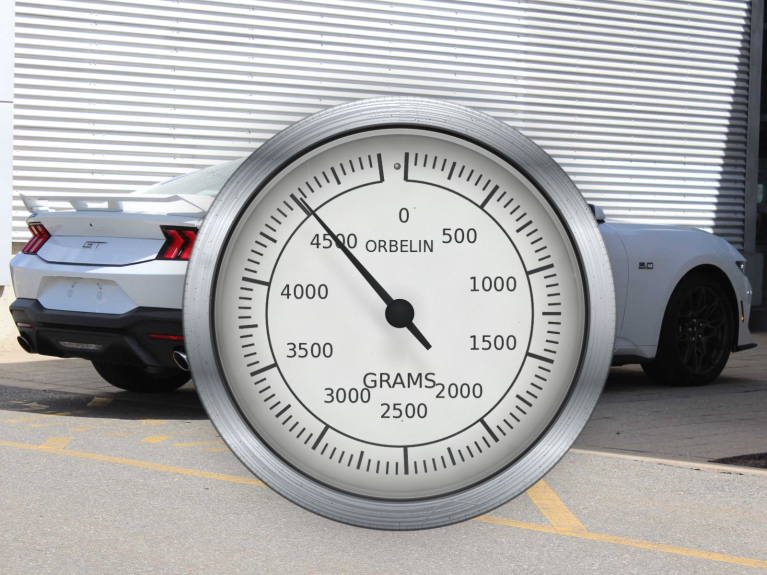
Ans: {"value": 4525, "unit": "g"}
